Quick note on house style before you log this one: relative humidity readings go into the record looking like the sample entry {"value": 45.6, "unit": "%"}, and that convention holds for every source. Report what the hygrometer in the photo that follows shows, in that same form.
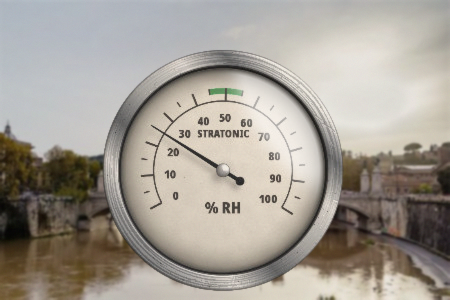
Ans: {"value": 25, "unit": "%"}
